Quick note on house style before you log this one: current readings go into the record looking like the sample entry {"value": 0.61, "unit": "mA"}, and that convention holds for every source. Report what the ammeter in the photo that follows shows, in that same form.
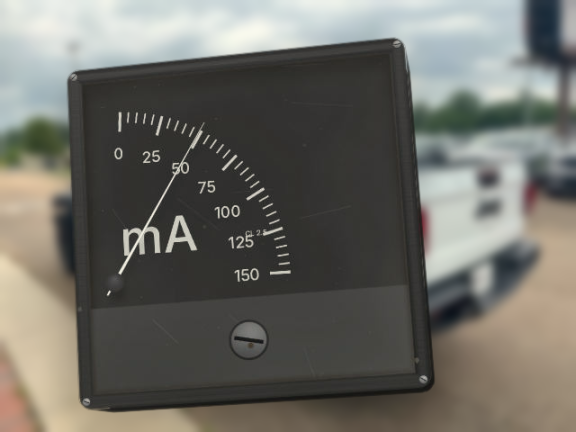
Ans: {"value": 50, "unit": "mA"}
